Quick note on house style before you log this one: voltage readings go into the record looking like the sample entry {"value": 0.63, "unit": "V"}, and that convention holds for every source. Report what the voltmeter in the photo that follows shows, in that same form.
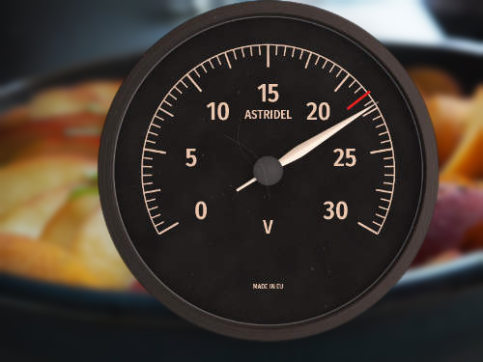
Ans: {"value": 22.25, "unit": "V"}
